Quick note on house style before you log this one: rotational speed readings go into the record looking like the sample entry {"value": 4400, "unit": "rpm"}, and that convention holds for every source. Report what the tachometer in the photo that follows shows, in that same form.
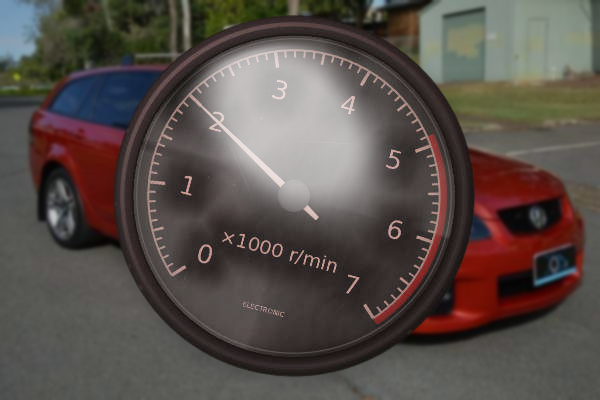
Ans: {"value": 2000, "unit": "rpm"}
